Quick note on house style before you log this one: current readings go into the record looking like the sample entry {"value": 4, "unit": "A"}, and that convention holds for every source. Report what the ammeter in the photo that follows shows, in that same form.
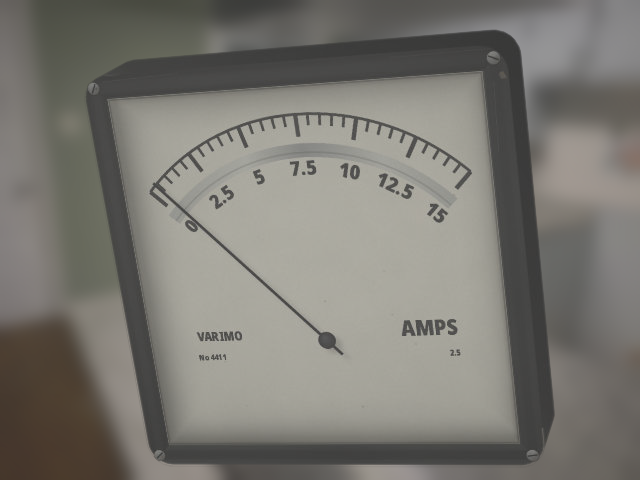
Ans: {"value": 0.5, "unit": "A"}
